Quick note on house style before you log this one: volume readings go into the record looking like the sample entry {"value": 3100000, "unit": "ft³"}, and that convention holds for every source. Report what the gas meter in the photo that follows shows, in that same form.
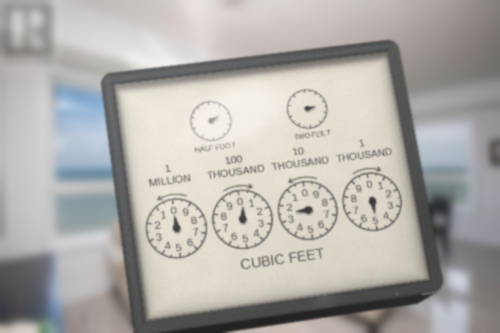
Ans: {"value": 2500, "unit": "ft³"}
